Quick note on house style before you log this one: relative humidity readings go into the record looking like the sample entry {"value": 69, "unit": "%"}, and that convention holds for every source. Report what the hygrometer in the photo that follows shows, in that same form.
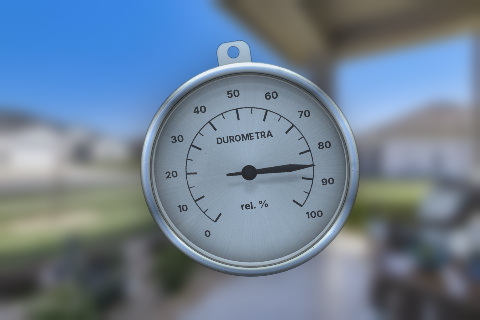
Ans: {"value": 85, "unit": "%"}
